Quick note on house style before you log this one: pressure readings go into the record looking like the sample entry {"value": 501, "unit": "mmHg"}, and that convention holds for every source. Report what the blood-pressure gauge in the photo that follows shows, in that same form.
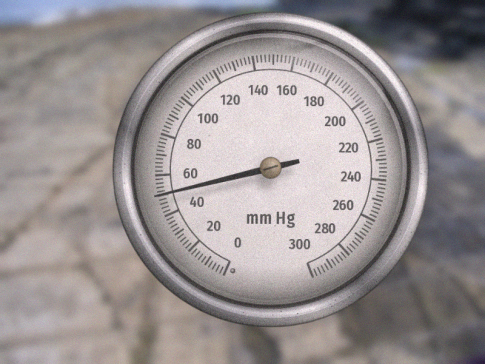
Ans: {"value": 50, "unit": "mmHg"}
